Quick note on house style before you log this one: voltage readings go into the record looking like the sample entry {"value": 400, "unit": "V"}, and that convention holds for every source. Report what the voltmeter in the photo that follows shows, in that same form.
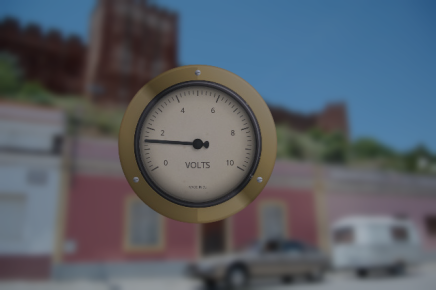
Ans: {"value": 1.4, "unit": "V"}
